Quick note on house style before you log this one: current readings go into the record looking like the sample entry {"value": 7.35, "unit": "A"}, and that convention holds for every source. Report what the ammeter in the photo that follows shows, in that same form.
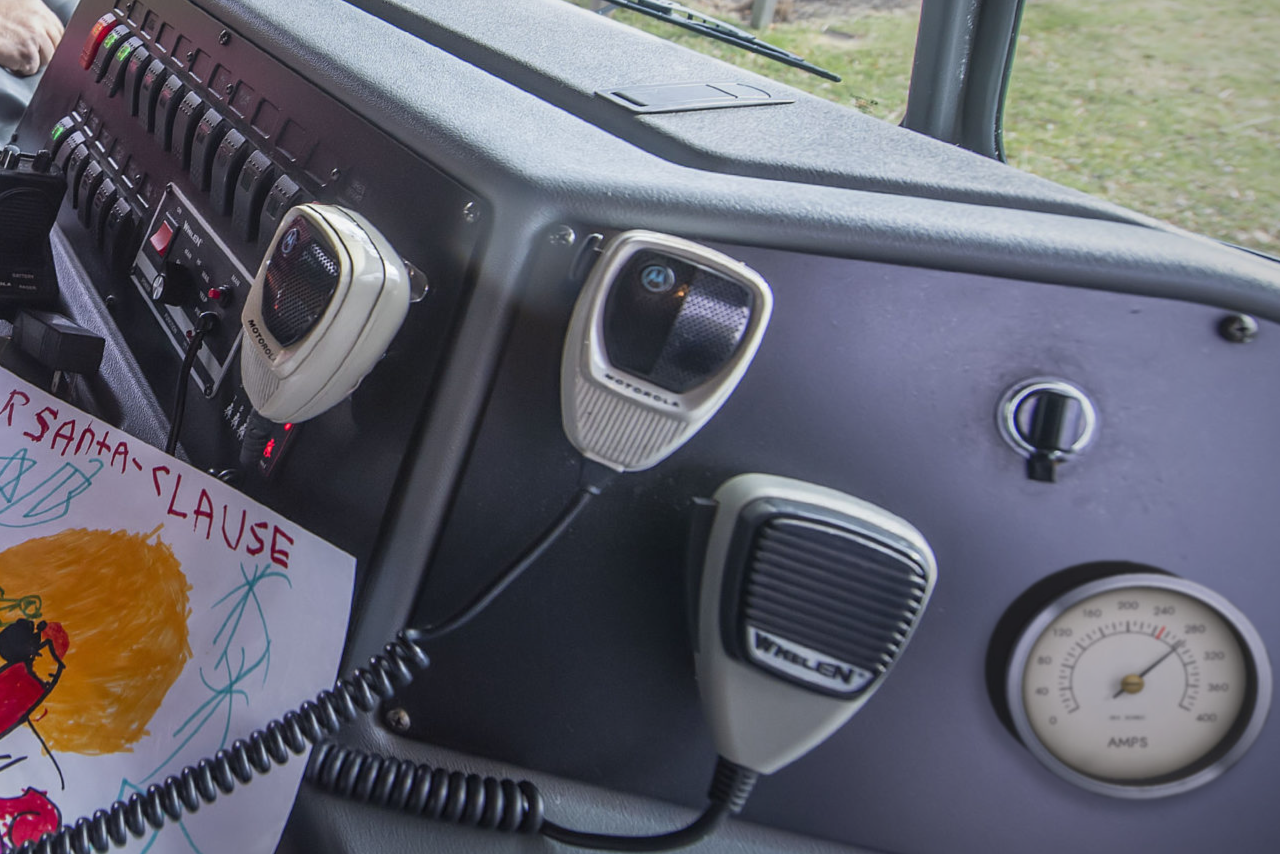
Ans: {"value": 280, "unit": "A"}
